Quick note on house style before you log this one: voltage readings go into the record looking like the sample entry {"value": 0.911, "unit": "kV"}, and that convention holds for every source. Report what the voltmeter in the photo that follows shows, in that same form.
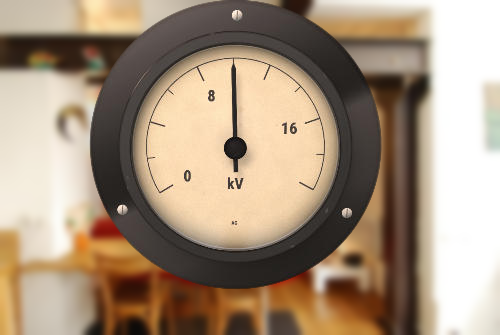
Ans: {"value": 10, "unit": "kV"}
